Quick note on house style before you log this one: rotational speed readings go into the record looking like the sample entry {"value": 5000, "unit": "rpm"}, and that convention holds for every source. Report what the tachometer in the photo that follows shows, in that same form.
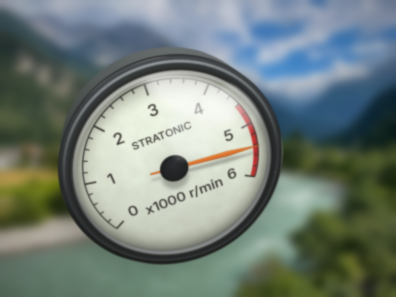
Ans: {"value": 5400, "unit": "rpm"}
